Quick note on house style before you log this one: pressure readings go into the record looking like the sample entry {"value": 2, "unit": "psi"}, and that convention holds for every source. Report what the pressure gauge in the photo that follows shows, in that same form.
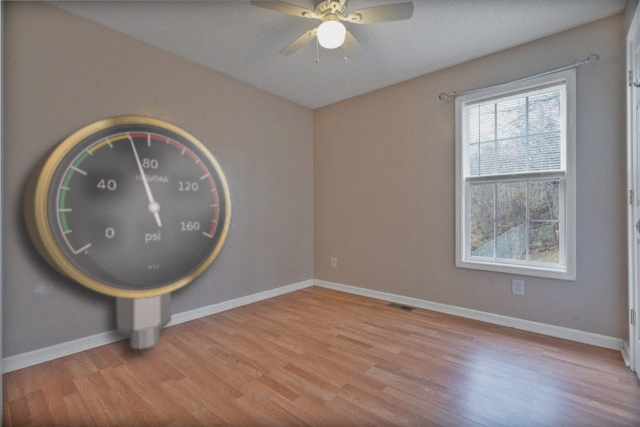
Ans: {"value": 70, "unit": "psi"}
